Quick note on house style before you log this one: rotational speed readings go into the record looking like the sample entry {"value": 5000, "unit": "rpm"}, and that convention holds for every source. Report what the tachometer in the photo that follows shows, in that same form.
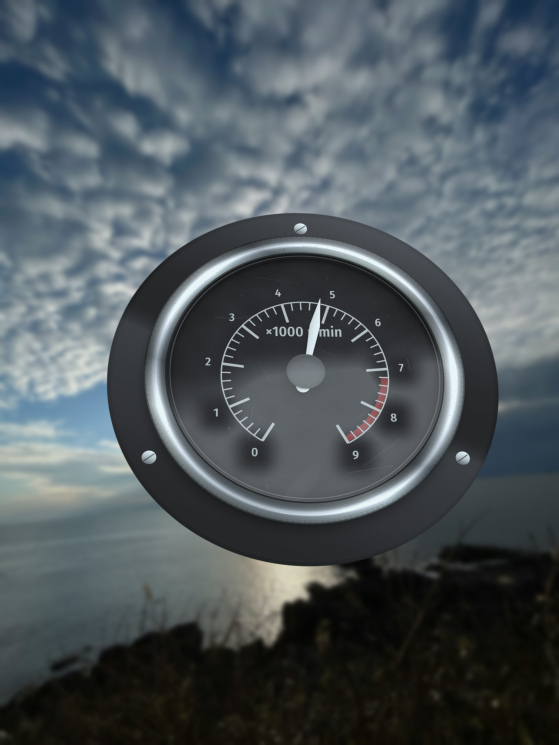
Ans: {"value": 4800, "unit": "rpm"}
